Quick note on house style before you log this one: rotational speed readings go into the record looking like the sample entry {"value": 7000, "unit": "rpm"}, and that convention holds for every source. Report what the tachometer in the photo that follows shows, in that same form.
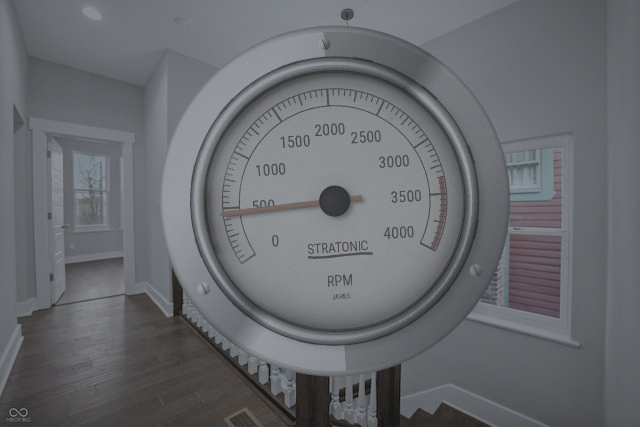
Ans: {"value": 450, "unit": "rpm"}
